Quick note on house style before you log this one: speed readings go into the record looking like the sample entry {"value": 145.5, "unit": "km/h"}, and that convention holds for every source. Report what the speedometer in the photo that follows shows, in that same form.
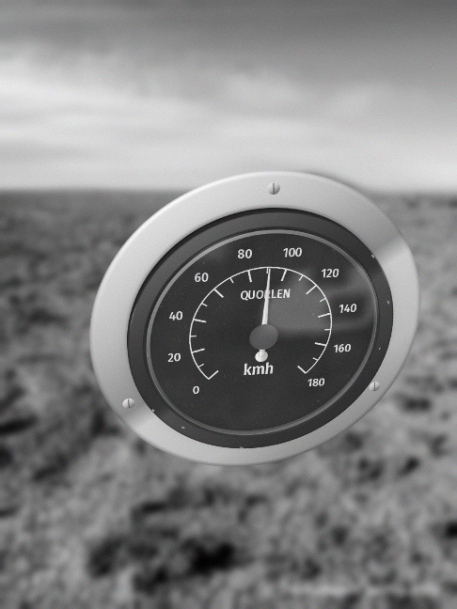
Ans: {"value": 90, "unit": "km/h"}
